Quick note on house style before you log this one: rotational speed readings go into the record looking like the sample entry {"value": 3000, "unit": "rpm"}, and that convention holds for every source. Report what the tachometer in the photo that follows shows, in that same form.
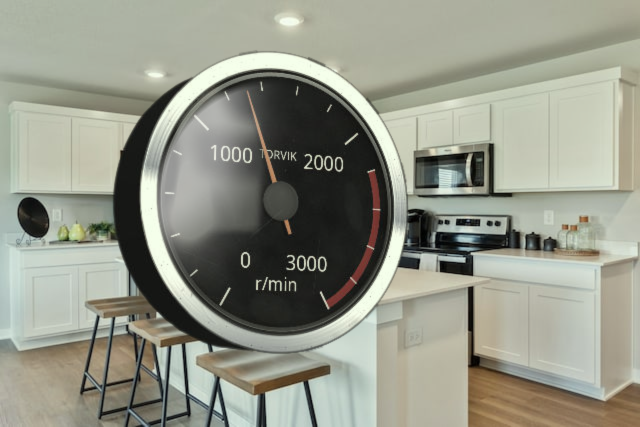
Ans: {"value": 1300, "unit": "rpm"}
